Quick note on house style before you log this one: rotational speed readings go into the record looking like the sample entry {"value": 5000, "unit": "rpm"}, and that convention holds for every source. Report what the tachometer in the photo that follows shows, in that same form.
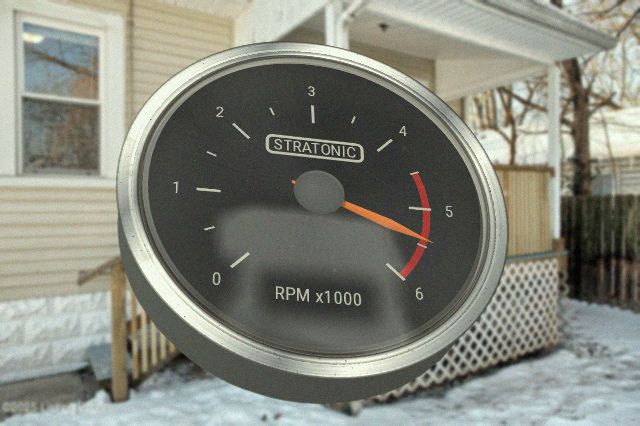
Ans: {"value": 5500, "unit": "rpm"}
